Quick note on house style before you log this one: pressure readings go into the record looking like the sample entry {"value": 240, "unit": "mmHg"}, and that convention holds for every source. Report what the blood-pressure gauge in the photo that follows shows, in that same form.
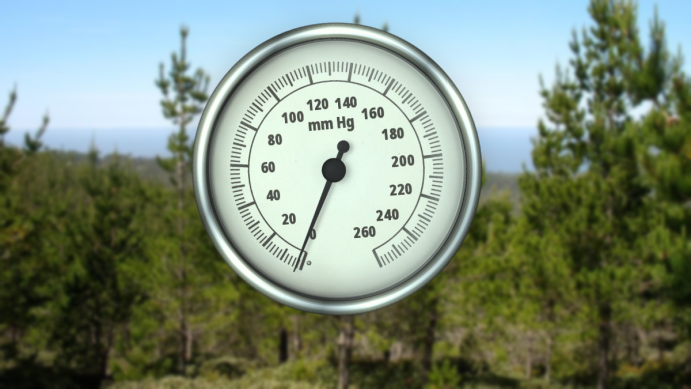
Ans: {"value": 2, "unit": "mmHg"}
